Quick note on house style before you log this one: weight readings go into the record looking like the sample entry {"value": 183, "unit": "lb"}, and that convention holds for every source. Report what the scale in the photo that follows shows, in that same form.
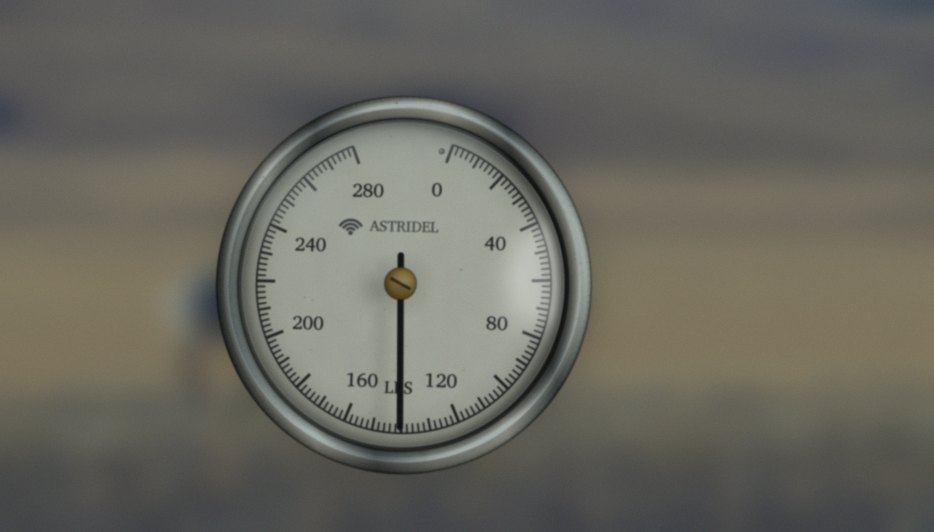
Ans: {"value": 140, "unit": "lb"}
